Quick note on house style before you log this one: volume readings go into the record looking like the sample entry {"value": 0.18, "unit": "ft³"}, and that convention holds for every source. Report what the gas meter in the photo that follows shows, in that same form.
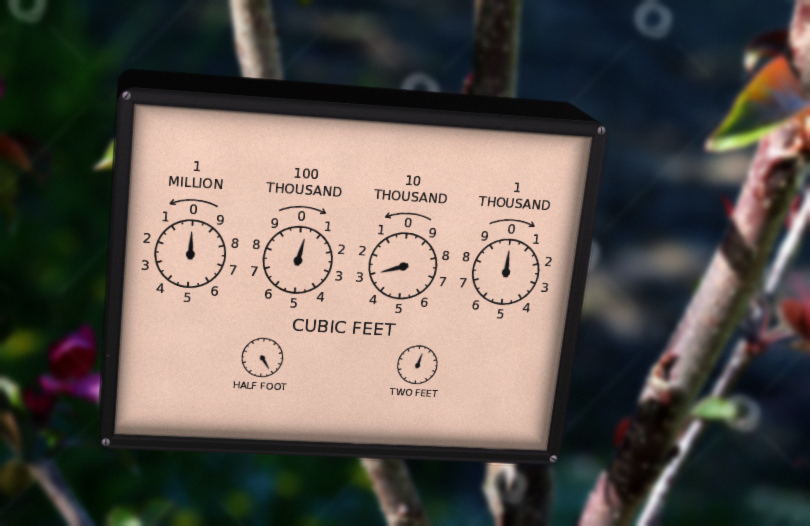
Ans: {"value": 3000, "unit": "ft³"}
